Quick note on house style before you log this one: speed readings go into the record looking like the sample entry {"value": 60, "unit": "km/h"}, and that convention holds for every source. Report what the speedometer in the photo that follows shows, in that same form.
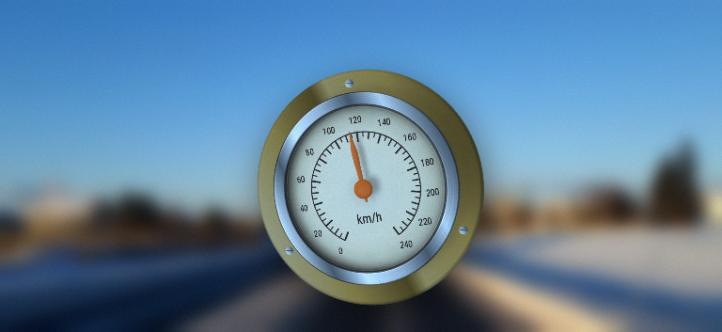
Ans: {"value": 115, "unit": "km/h"}
